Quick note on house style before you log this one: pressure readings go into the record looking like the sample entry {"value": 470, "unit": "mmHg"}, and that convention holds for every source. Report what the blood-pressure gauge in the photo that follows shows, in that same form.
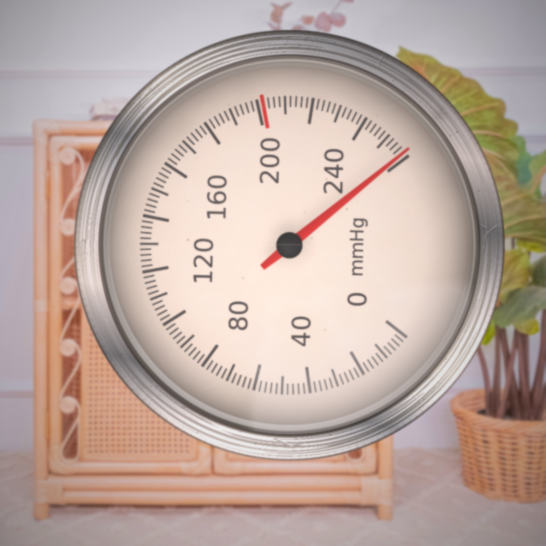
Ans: {"value": 258, "unit": "mmHg"}
